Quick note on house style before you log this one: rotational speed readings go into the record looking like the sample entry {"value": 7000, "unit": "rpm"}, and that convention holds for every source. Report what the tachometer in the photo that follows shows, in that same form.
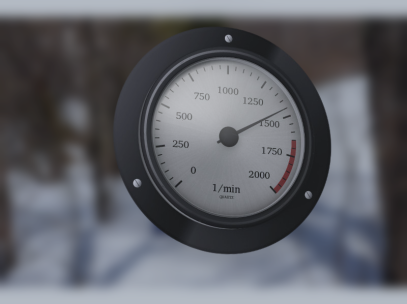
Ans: {"value": 1450, "unit": "rpm"}
